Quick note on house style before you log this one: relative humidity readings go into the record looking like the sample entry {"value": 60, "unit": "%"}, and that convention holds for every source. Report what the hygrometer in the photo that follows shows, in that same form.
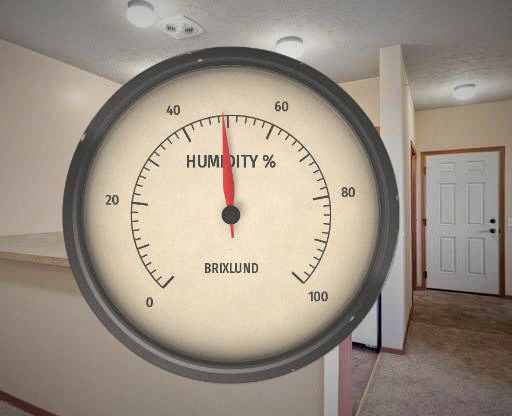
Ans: {"value": 49, "unit": "%"}
